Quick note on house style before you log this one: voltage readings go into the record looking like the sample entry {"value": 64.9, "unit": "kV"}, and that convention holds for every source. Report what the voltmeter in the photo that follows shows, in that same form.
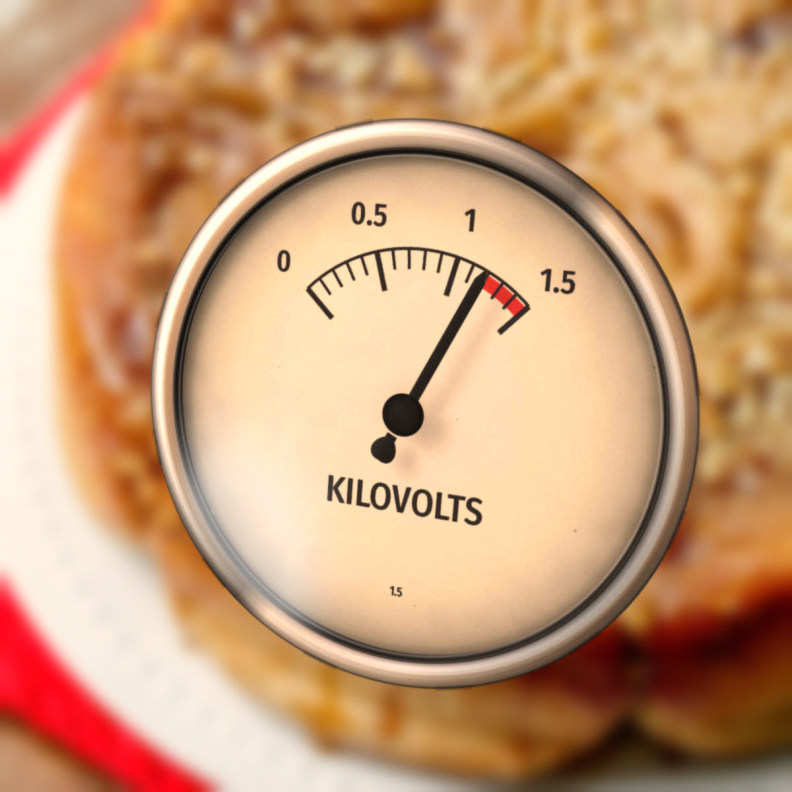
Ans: {"value": 1.2, "unit": "kV"}
